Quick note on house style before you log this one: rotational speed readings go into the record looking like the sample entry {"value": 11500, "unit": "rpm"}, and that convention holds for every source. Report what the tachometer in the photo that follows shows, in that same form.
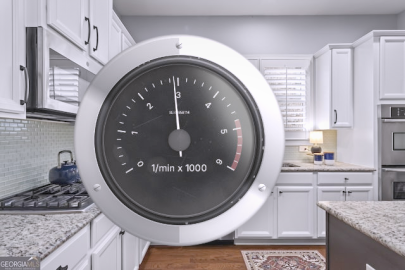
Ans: {"value": 2900, "unit": "rpm"}
